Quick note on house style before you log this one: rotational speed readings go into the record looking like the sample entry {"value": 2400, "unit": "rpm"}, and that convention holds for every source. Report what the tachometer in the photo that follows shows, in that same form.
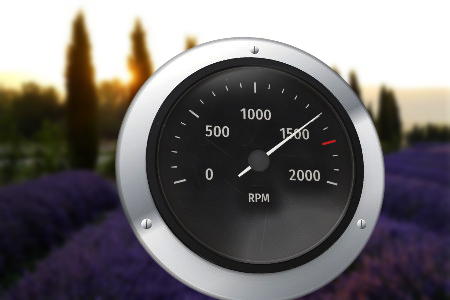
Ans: {"value": 1500, "unit": "rpm"}
